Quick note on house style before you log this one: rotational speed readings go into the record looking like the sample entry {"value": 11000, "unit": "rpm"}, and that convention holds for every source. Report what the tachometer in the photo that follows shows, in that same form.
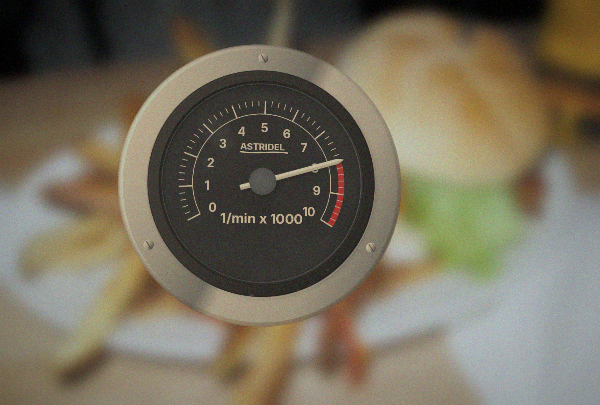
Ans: {"value": 8000, "unit": "rpm"}
